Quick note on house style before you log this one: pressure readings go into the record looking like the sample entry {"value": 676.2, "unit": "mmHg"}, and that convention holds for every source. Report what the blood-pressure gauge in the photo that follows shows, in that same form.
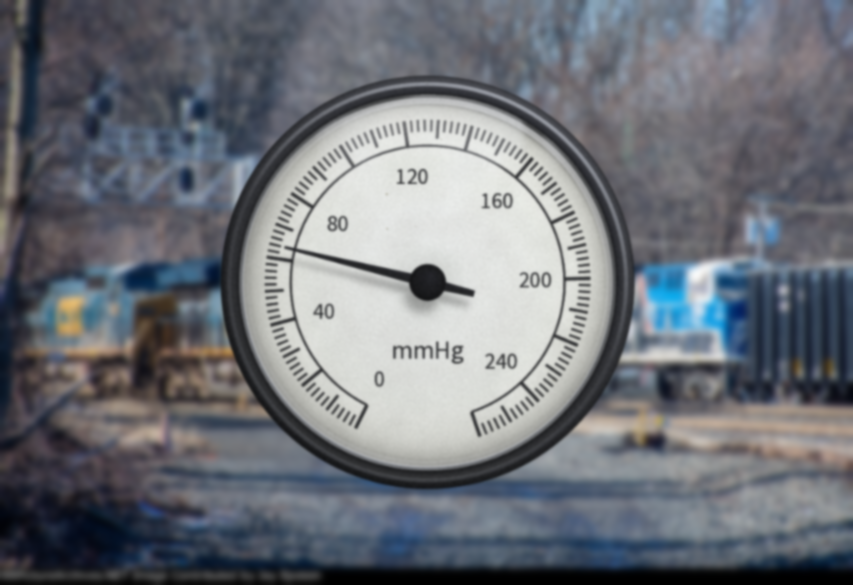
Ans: {"value": 64, "unit": "mmHg"}
